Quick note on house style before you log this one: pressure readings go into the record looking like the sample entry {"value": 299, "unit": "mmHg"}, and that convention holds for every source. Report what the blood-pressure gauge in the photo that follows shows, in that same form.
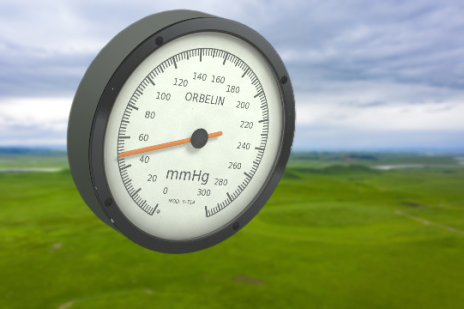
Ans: {"value": 50, "unit": "mmHg"}
